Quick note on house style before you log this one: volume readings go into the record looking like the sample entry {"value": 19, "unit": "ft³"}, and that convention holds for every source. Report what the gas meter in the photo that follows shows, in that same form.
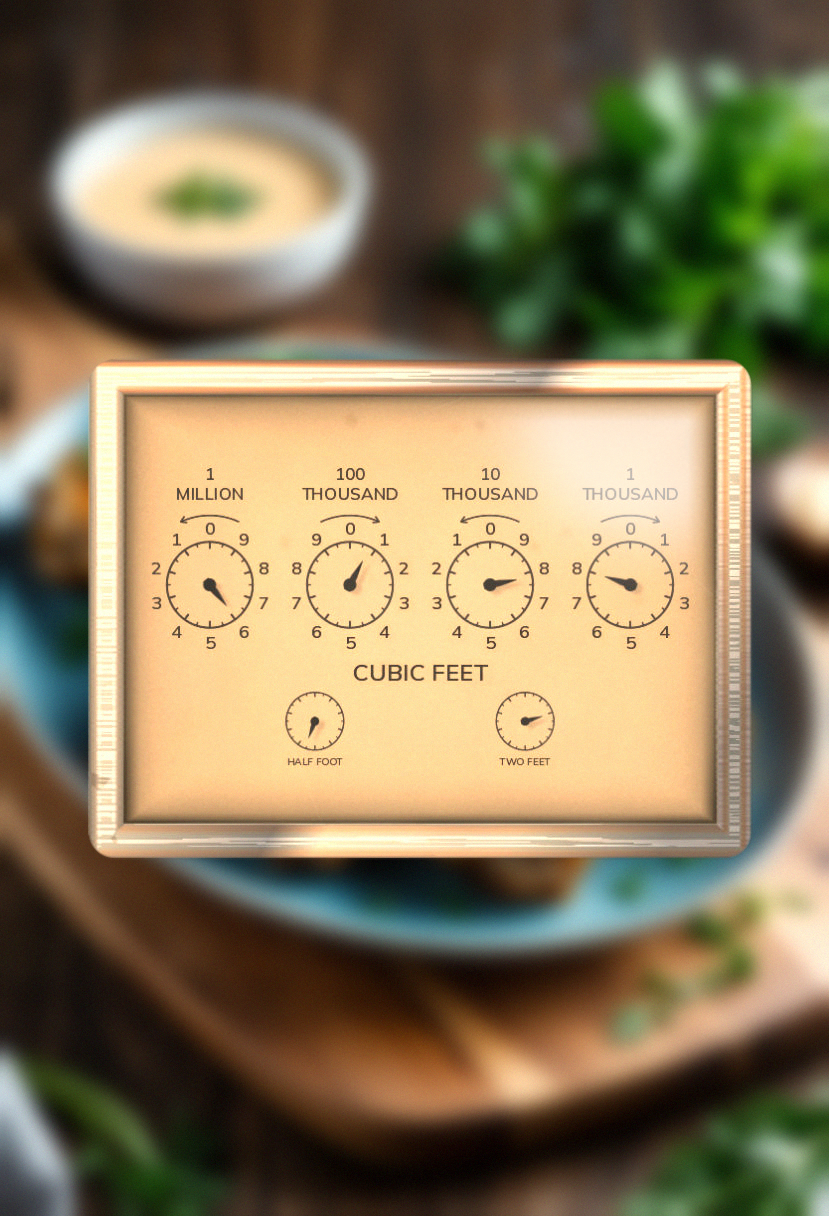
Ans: {"value": 607800, "unit": "ft³"}
